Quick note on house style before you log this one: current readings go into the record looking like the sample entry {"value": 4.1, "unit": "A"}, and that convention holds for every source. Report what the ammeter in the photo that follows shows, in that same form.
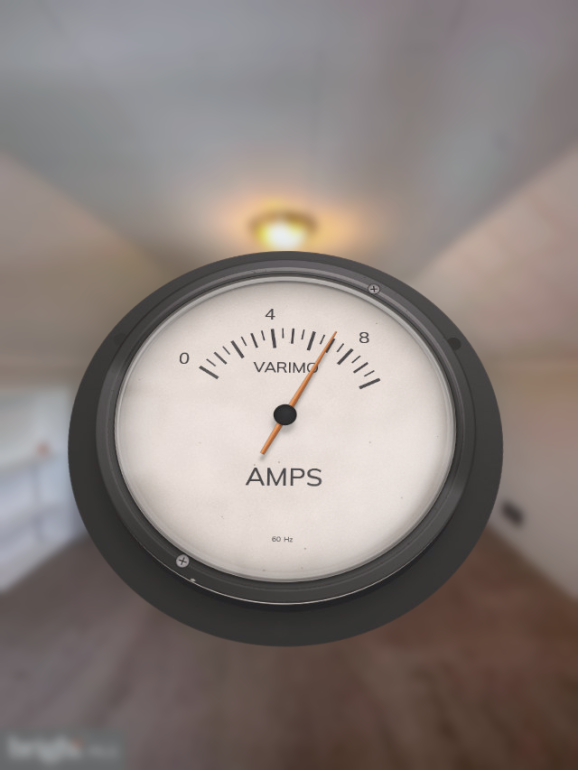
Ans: {"value": 7, "unit": "A"}
